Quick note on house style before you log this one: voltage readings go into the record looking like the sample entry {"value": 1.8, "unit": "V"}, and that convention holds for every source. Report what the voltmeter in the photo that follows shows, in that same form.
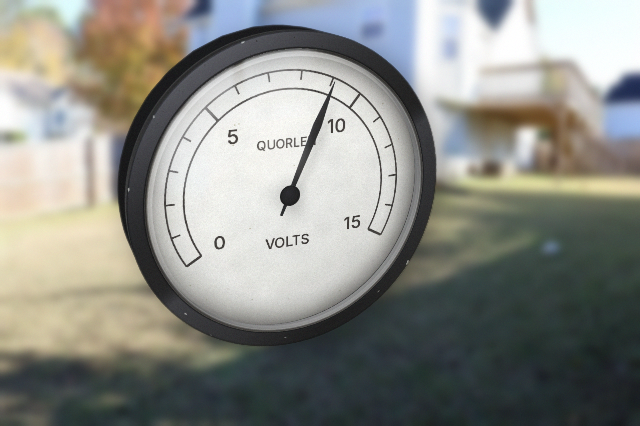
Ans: {"value": 9, "unit": "V"}
